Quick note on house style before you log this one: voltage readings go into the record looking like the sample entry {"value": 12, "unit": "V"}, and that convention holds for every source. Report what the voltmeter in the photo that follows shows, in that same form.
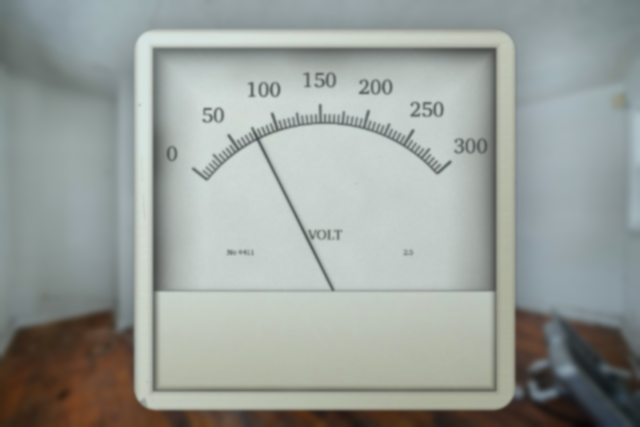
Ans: {"value": 75, "unit": "V"}
